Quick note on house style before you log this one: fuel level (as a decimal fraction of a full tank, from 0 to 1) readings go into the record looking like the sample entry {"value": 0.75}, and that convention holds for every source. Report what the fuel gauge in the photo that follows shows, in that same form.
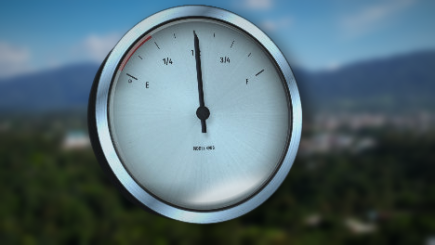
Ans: {"value": 0.5}
